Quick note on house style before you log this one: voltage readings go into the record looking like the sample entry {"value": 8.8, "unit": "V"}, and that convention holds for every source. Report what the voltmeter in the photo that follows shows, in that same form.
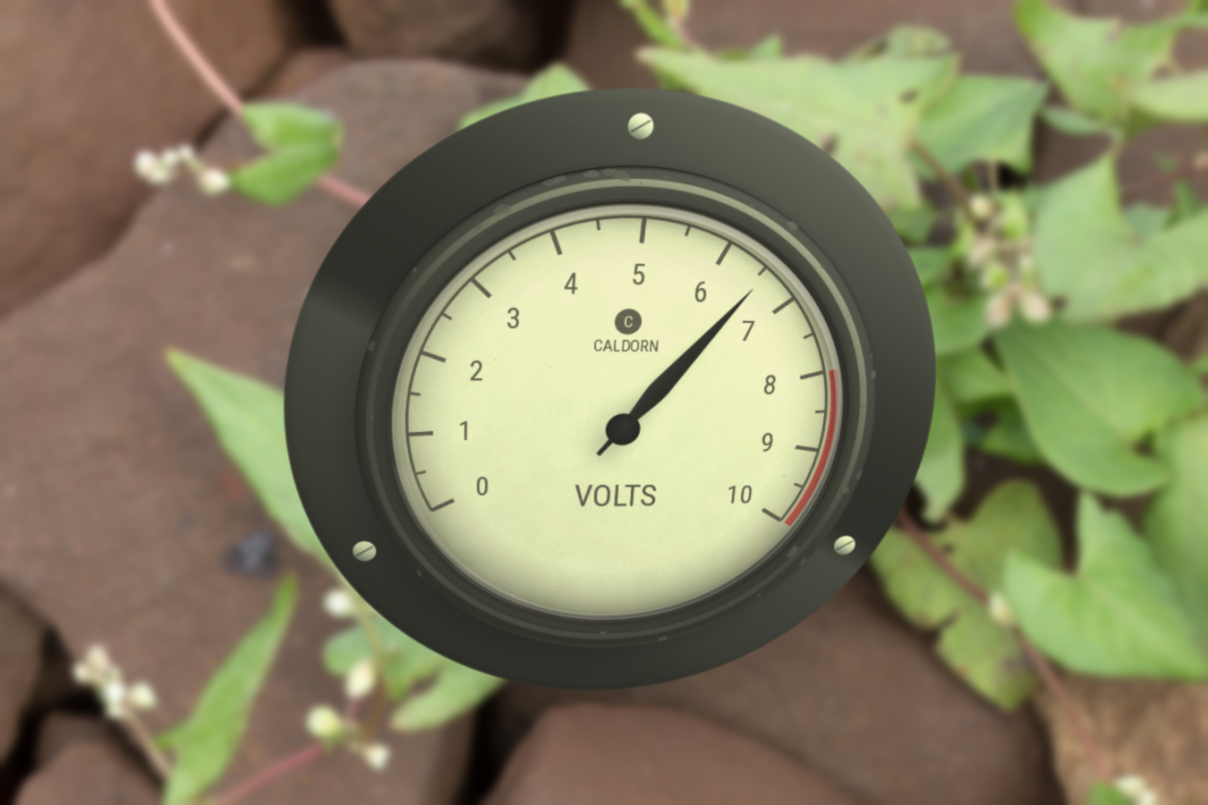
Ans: {"value": 6.5, "unit": "V"}
